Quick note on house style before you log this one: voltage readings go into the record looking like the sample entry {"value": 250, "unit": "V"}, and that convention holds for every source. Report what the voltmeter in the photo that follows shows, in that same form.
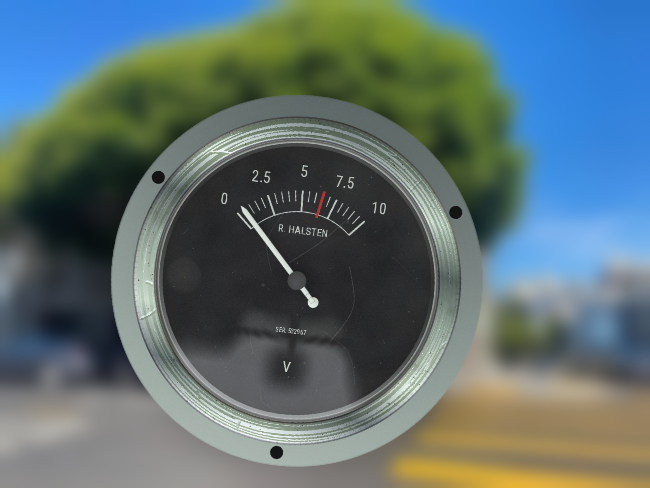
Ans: {"value": 0.5, "unit": "V"}
